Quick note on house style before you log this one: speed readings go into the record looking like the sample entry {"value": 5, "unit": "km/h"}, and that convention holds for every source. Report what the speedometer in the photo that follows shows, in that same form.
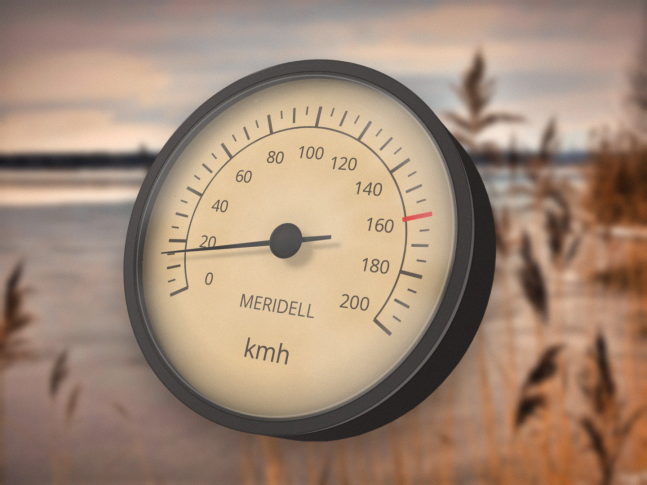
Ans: {"value": 15, "unit": "km/h"}
